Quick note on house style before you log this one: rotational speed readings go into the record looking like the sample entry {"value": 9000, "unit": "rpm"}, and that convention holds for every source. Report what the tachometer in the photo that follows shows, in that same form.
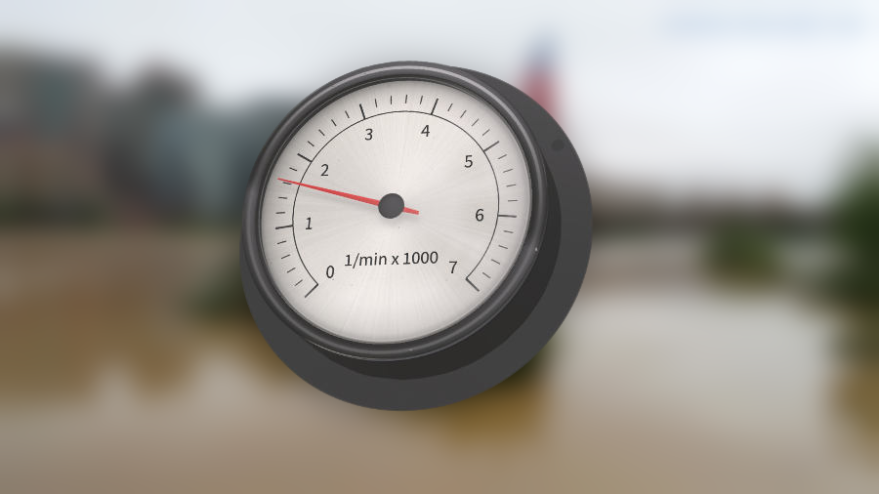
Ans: {"value": 1600, "unit": "rpm"}
